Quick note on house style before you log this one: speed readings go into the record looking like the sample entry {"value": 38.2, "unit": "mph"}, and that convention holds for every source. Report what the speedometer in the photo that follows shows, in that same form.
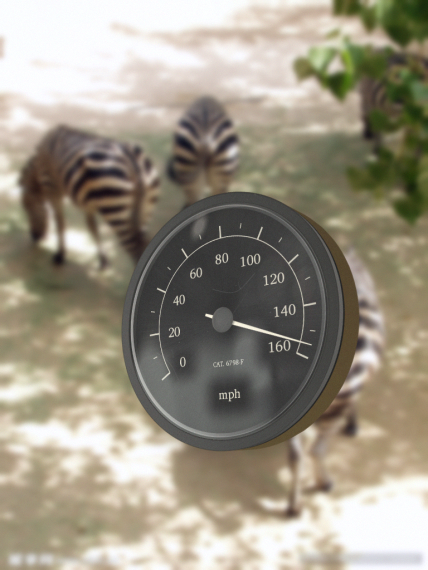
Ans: {"value": 155, "unit": "mph"}
